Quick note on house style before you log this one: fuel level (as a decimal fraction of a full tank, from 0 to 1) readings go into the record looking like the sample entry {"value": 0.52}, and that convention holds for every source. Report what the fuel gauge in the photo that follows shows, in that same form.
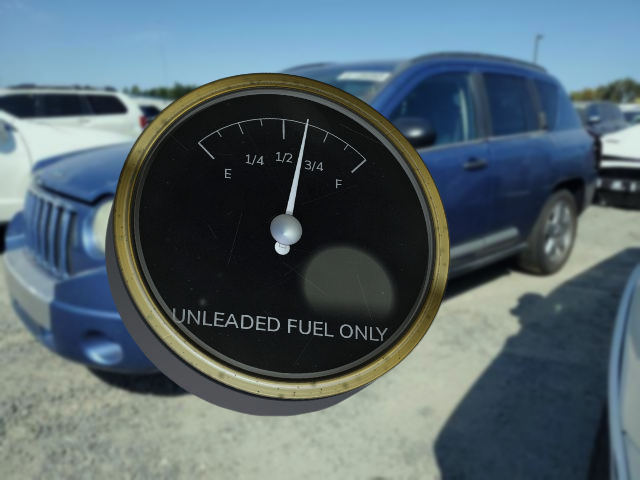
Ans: {"value": 0.625}
